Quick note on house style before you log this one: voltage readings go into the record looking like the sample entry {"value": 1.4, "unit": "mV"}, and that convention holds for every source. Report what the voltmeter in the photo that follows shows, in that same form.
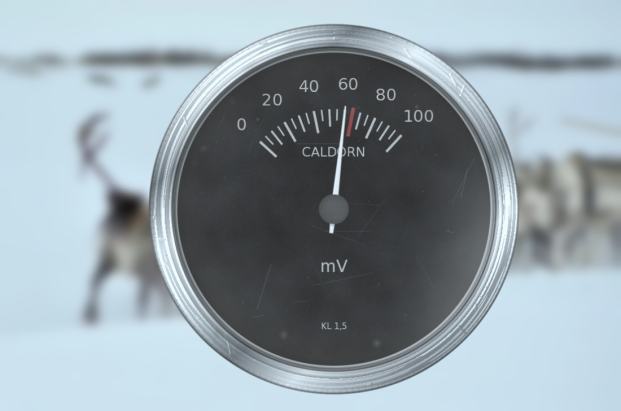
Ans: {"value": 60, "unit": "mV"}
